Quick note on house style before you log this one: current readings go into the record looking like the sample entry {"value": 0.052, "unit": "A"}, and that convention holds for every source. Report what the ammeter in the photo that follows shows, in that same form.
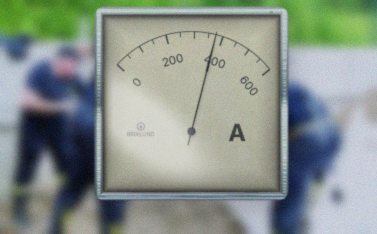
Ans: {"value": 375, "unit": "A"}
